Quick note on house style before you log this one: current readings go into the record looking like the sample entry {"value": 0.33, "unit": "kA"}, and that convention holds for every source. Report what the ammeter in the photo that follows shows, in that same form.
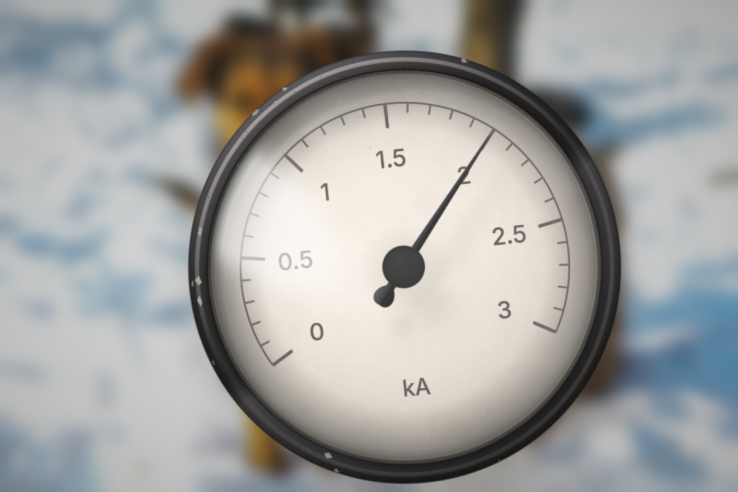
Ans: {"value": 2, "unit": "kA"}
